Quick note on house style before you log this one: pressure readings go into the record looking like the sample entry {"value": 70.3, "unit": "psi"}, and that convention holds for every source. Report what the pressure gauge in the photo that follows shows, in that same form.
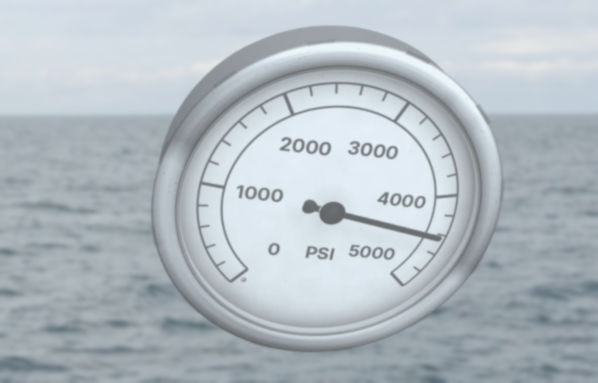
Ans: {"value": 4400, "unit": "psi"}
